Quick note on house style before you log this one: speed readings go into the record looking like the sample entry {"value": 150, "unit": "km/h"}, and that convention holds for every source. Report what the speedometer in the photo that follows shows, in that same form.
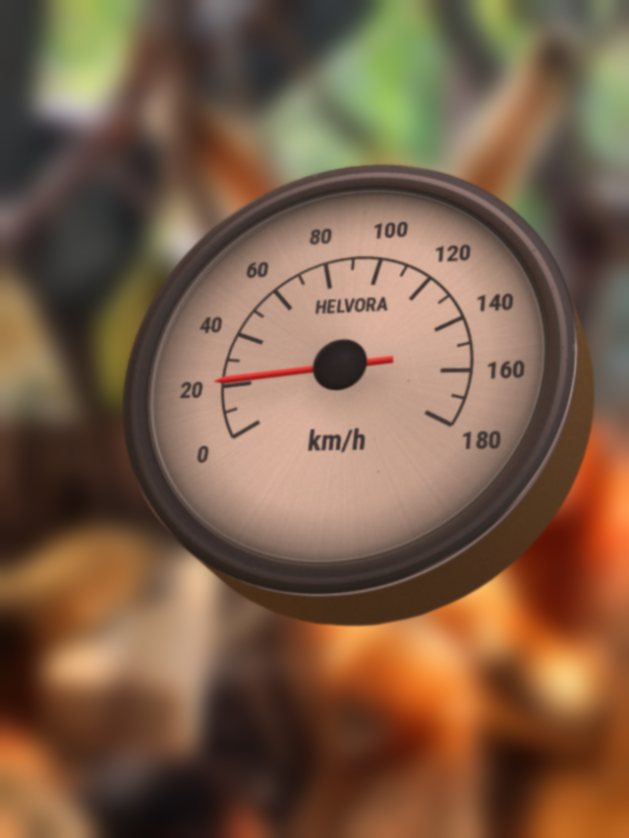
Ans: {"value": 20, "unit": "km/h"}
